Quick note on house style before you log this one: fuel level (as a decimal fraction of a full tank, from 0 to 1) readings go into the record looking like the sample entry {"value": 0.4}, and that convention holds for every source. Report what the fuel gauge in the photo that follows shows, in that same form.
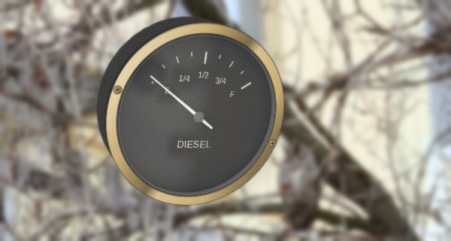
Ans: {"value": 0}
